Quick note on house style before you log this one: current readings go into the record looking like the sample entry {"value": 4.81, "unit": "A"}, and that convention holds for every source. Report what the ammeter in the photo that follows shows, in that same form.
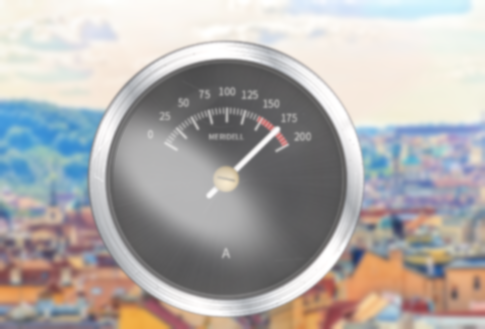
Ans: {"value": 175, "unit": "A"}
